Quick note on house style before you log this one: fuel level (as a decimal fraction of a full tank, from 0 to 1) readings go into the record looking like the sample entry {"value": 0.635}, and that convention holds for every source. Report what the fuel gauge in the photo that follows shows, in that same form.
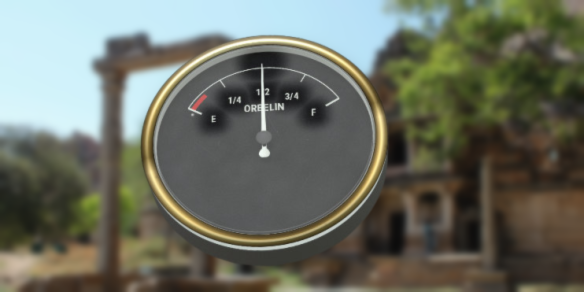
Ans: {"value": 0.5}
